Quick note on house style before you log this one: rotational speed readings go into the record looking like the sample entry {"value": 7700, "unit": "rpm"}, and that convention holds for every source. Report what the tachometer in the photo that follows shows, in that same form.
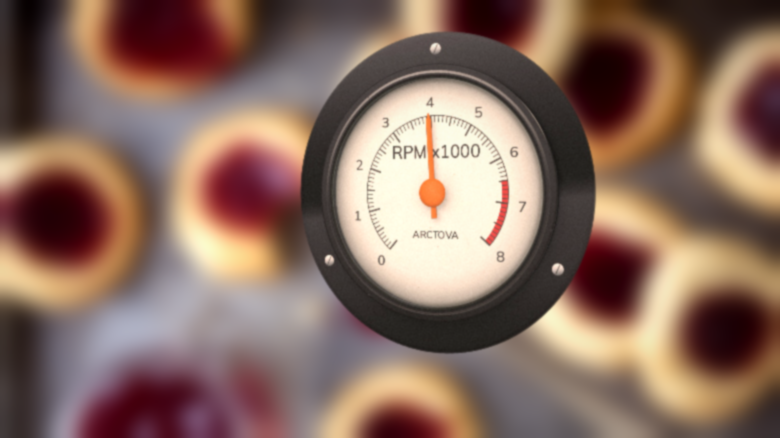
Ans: {"value": 4000, "unit": "rpm"}
